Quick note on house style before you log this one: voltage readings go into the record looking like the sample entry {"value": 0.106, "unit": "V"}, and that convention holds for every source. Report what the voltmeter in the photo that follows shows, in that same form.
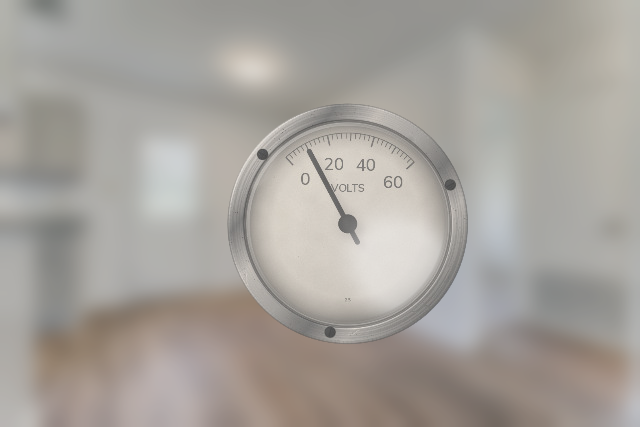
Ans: {"value": 10, "unit": "V"}
